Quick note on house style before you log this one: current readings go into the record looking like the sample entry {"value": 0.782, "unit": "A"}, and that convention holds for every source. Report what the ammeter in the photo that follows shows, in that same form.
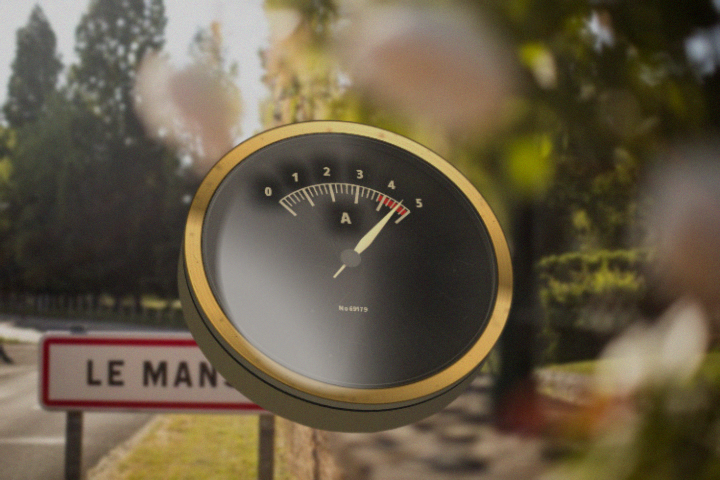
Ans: {"value": 4.6, "unit": "A"}
